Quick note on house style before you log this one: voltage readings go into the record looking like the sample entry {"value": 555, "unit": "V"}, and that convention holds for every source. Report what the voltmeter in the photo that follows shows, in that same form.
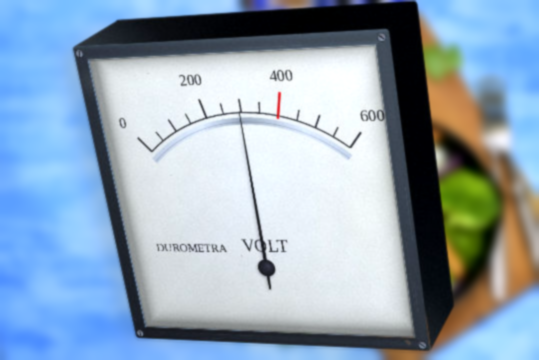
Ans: {"value": 300, "unit": "V"}
